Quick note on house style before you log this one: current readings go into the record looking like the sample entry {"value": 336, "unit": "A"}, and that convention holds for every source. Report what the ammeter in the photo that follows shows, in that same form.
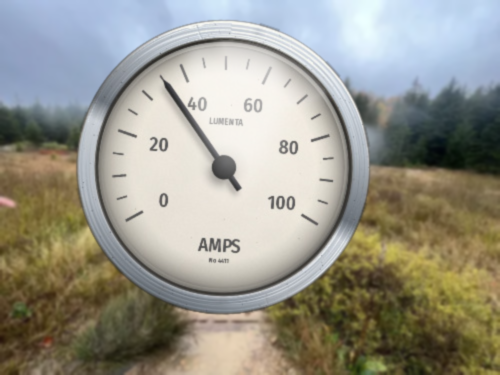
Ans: {"value": 35, "unit": "A"}
